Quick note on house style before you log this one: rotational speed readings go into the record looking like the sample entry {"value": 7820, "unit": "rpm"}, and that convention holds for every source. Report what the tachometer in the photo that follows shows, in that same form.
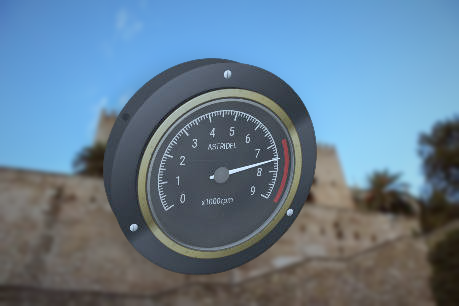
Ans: {"value": 7500, "unit": "rpm"}
